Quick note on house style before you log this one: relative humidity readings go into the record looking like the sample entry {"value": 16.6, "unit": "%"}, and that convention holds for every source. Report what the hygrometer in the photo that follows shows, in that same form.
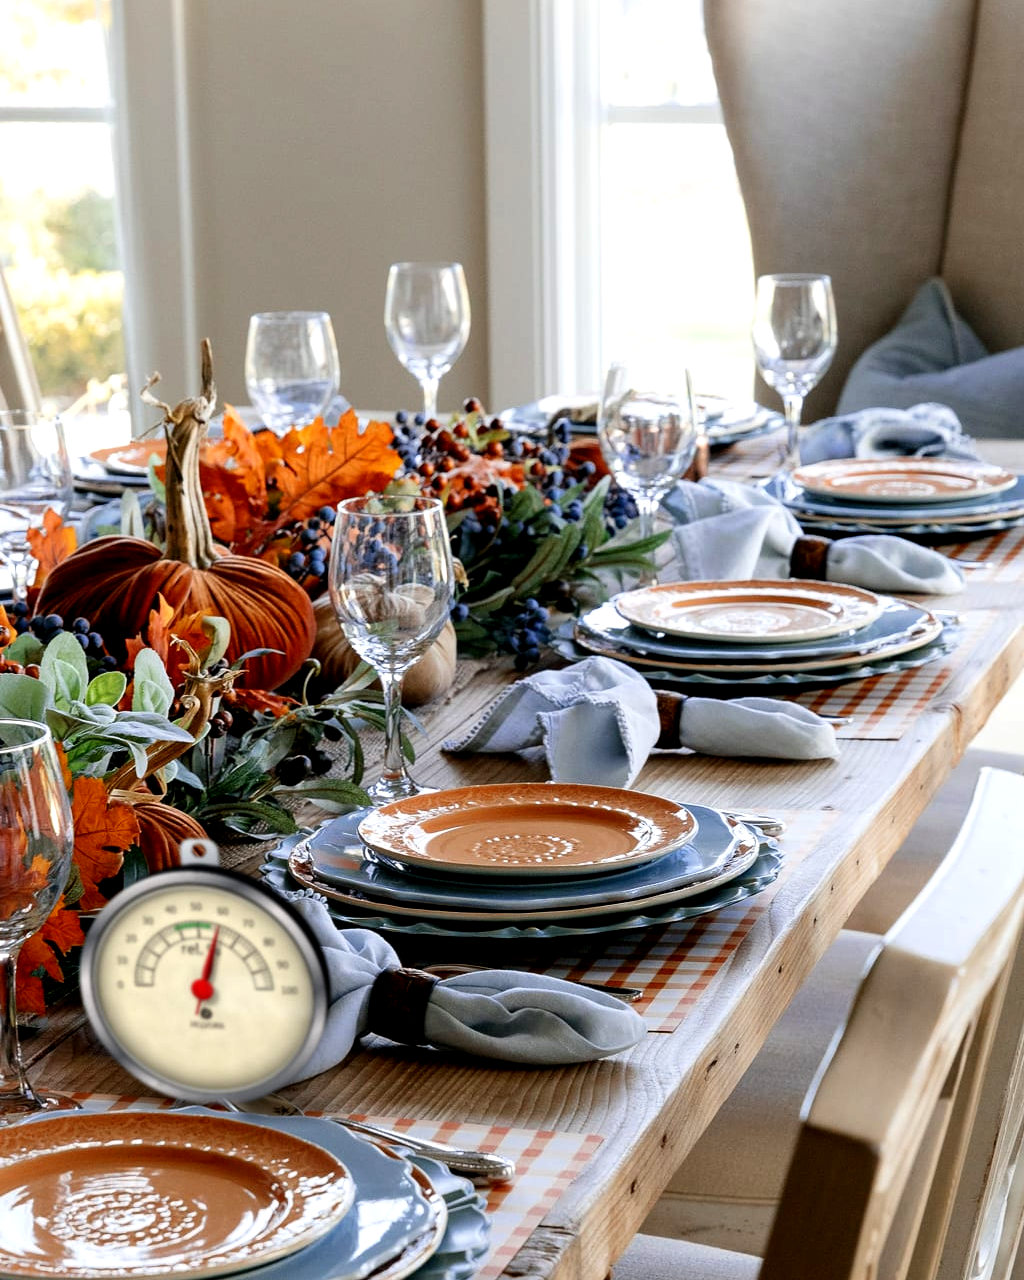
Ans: {"value": 60, "unit": "%"}
